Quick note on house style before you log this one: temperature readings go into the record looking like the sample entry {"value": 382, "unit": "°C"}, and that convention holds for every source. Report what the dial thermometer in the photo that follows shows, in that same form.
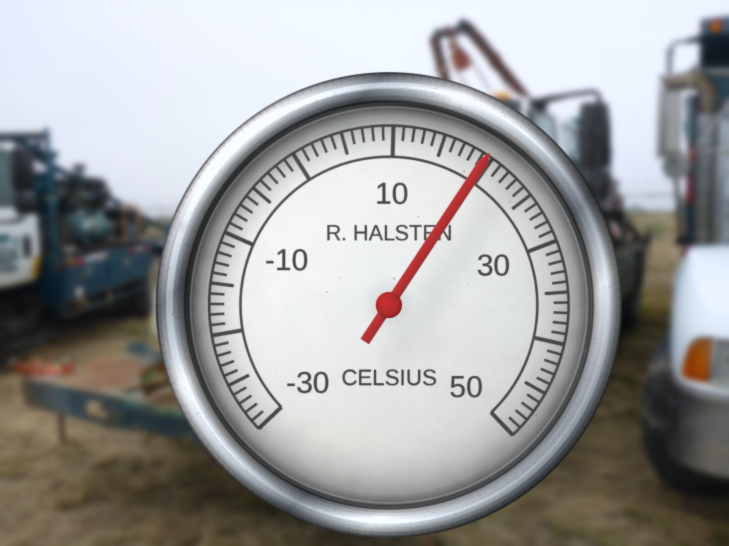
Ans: {"value": 19.5, "unit": "°C"}
